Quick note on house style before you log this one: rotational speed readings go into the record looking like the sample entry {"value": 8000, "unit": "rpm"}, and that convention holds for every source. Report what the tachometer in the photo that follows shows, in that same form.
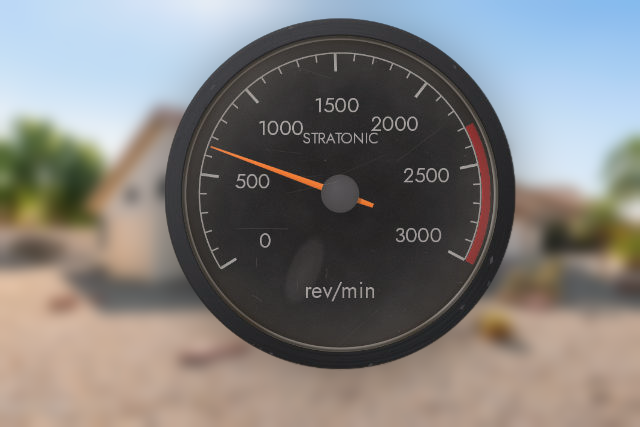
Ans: {"value": 650, "unit": "rpm"}
